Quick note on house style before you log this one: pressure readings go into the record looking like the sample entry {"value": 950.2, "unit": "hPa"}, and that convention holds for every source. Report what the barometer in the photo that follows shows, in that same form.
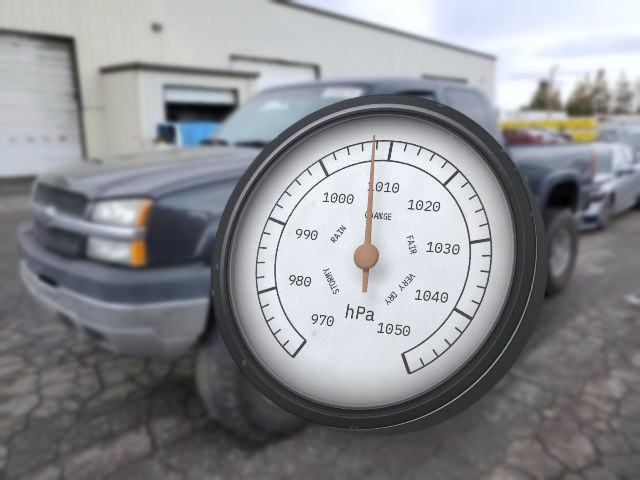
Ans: {"value": 1008, "unit": "hPa"}
